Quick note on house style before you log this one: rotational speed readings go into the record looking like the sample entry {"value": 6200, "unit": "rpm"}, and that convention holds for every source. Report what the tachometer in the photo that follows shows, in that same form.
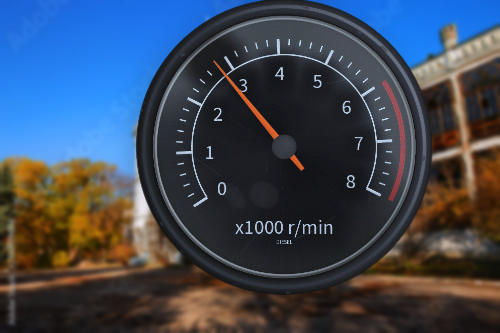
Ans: {"value": 2800, "unit": "rpm"}
